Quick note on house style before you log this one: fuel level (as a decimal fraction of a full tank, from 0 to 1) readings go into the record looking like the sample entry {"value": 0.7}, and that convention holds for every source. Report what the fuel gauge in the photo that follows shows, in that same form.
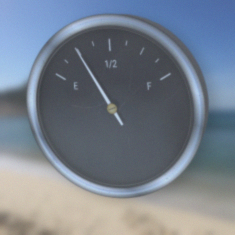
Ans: {"value": 0.25}
